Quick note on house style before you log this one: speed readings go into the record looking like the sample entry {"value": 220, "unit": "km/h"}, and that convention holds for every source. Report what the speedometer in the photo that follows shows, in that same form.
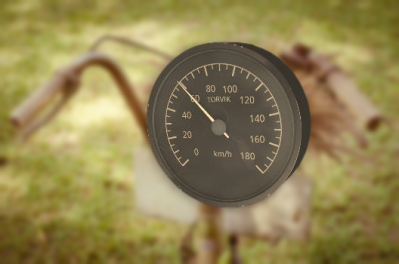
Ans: {"value": 60, "unit": "km/h"}
